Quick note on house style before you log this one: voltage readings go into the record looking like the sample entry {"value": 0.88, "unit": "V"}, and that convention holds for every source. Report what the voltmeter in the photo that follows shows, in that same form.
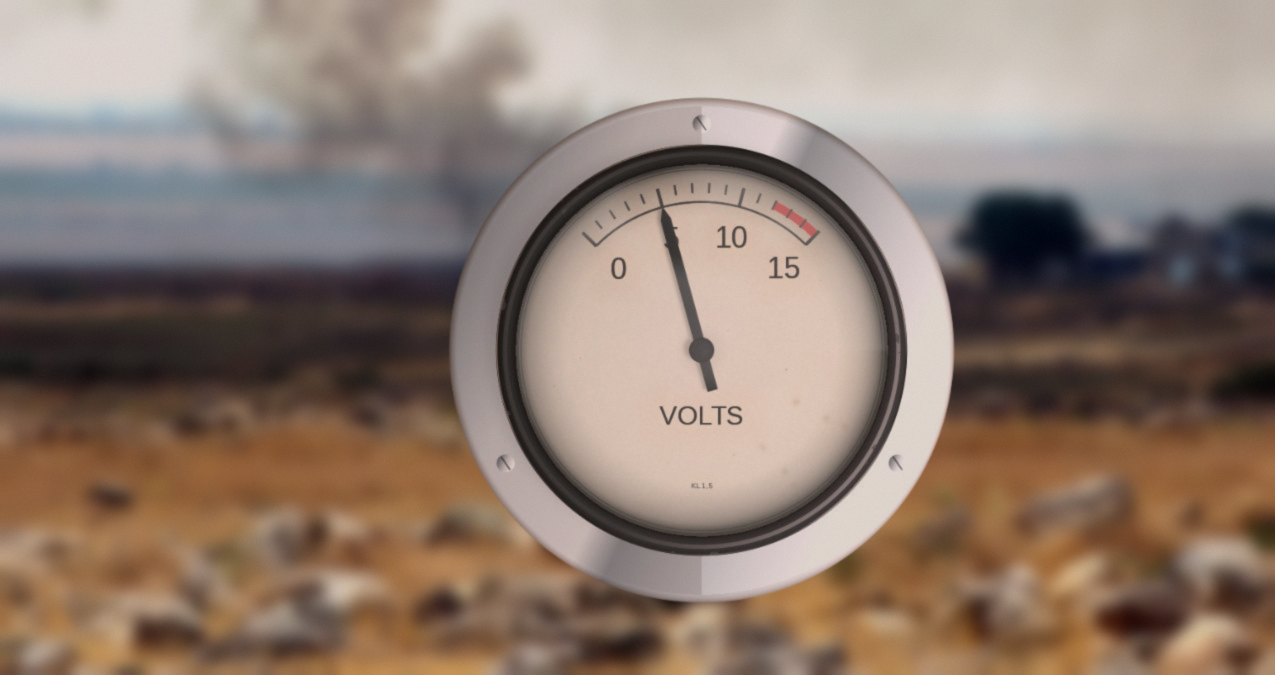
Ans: {"value": 5, "unit": "V"}
